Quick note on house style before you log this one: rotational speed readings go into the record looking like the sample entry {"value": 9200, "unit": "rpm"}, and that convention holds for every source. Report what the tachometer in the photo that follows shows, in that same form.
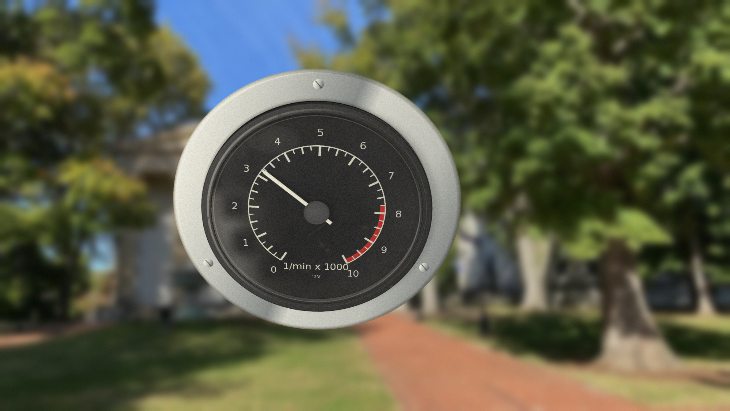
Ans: {"value": 3250, "unit": "rpm"}
